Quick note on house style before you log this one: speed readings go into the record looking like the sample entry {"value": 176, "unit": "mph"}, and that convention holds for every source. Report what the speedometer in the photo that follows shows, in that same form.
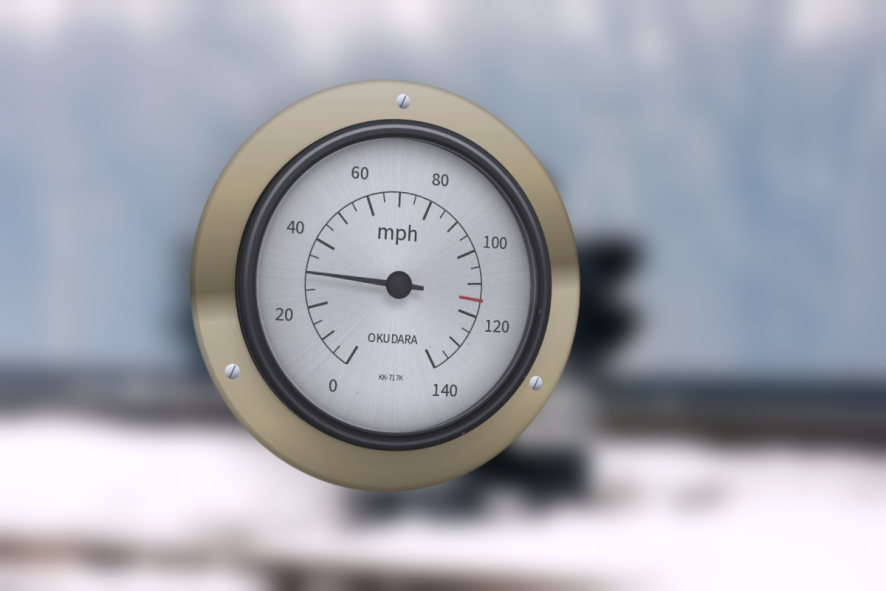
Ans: {"value": 30, "unit": "mph"}
